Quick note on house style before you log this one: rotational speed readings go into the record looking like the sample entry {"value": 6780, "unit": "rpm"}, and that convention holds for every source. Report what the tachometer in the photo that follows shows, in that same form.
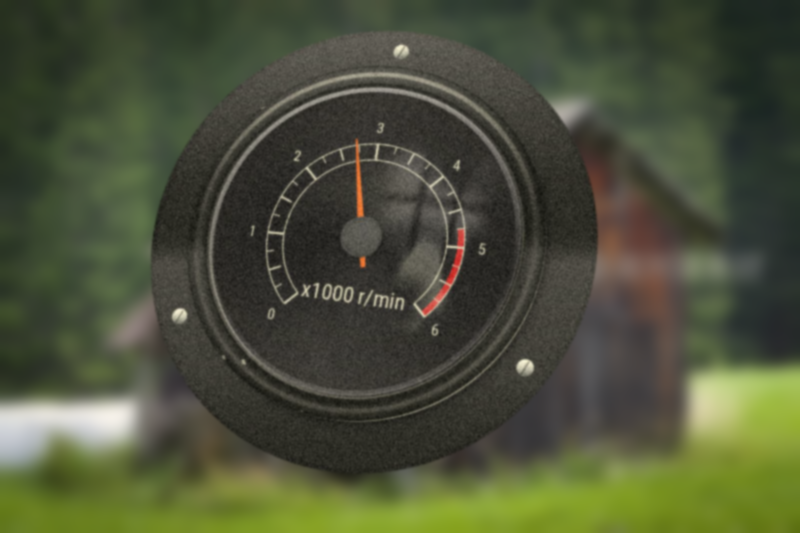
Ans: {"value": 2750, "unit": "rpm"}
